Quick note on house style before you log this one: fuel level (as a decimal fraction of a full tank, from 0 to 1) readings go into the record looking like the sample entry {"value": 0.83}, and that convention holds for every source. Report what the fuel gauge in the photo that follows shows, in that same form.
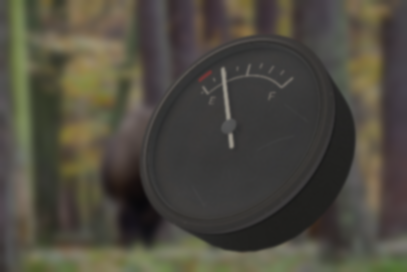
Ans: {"value": 0.25}
